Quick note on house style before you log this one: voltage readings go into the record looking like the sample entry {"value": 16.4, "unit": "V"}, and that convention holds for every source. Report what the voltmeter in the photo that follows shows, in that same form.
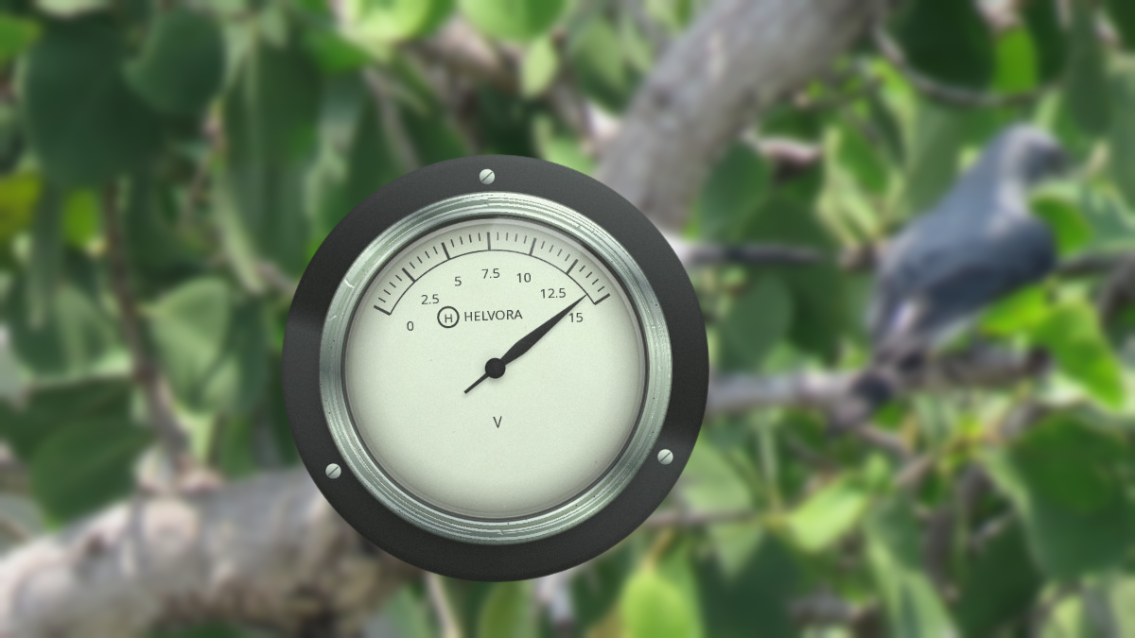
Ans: {"value": 14.25, "unit": "V"}
